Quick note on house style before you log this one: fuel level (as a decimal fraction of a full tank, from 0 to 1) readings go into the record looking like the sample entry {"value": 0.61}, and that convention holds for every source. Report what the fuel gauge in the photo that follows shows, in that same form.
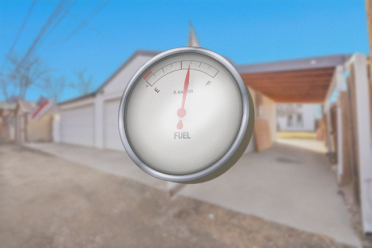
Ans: {"value": 0.625}
